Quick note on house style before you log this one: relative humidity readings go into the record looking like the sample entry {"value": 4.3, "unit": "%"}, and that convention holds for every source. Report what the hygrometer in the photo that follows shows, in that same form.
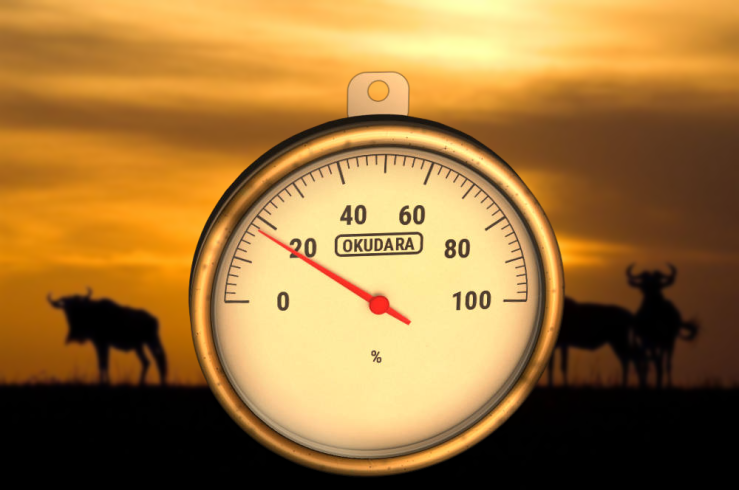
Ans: {"value": 18, "unit": "%"}
